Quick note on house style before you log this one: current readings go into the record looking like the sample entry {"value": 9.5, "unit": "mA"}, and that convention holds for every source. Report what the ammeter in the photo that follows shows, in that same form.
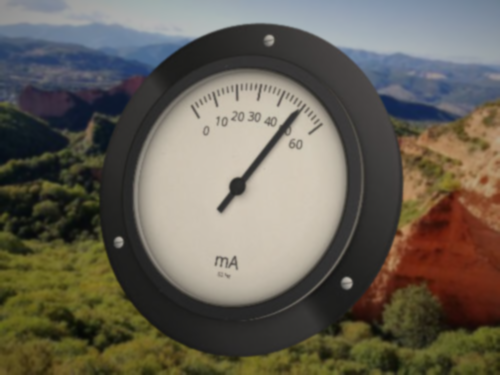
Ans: {"value": 50, "unit": "mA"}
